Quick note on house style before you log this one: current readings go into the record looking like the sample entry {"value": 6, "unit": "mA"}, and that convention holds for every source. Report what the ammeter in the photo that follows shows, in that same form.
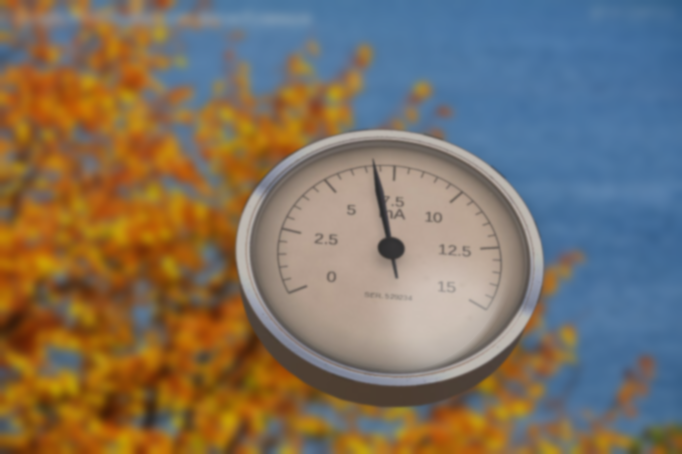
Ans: {"value": 6.75, "unit": "mA"}
